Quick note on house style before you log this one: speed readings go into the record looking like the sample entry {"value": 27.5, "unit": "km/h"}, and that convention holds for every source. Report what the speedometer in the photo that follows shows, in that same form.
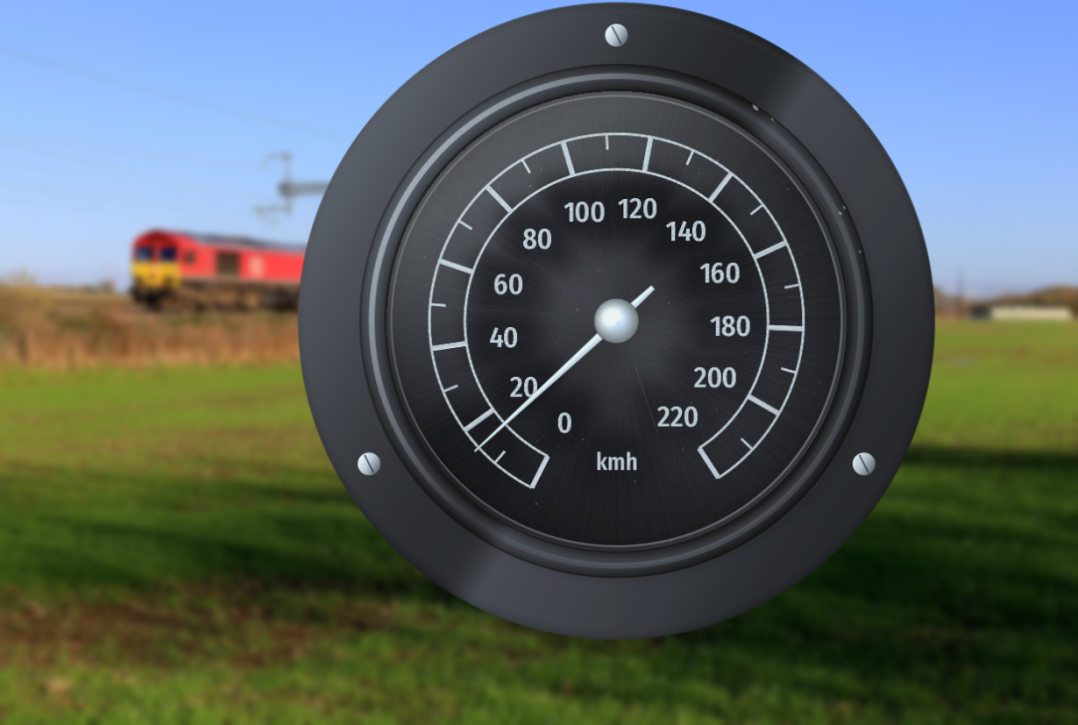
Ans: {"value": 15, "unit": "km/h"}
